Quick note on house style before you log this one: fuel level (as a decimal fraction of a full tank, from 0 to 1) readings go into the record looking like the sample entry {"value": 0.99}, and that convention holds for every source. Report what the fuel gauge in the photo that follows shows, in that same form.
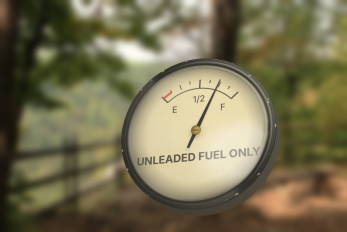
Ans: {"value": 0.75}
